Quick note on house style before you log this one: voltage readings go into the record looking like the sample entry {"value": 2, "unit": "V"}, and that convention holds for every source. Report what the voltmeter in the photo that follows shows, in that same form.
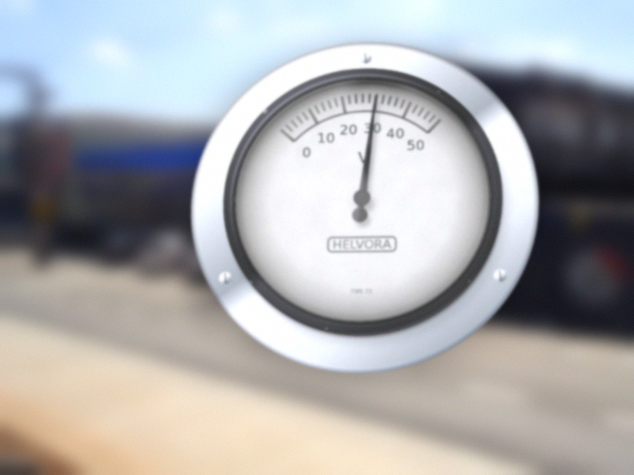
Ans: {"value": 30, "unit": "V"}
